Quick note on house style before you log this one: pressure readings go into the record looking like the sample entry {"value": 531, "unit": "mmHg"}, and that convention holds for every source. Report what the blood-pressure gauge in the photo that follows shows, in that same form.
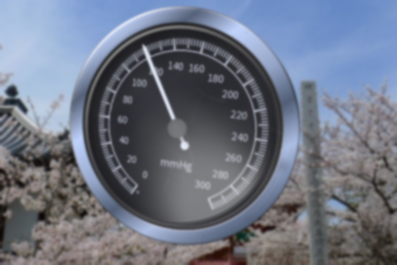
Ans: {"value": 120, "unit": "mmHg"}
